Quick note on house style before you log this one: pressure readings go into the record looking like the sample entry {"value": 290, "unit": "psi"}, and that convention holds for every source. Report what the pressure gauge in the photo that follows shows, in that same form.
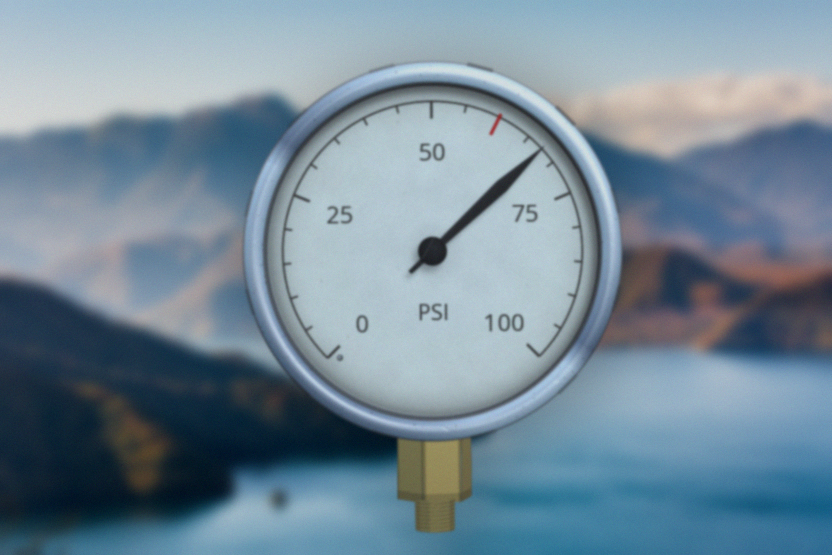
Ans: {"value": 67.5, "unit": "psi"}
